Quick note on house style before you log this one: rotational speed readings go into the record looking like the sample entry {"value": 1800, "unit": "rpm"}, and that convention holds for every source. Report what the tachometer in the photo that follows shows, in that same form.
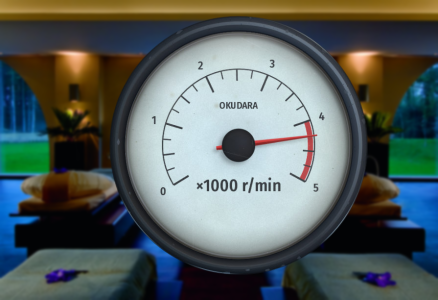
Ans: {"value": 4250, "unit": "rpm"}
